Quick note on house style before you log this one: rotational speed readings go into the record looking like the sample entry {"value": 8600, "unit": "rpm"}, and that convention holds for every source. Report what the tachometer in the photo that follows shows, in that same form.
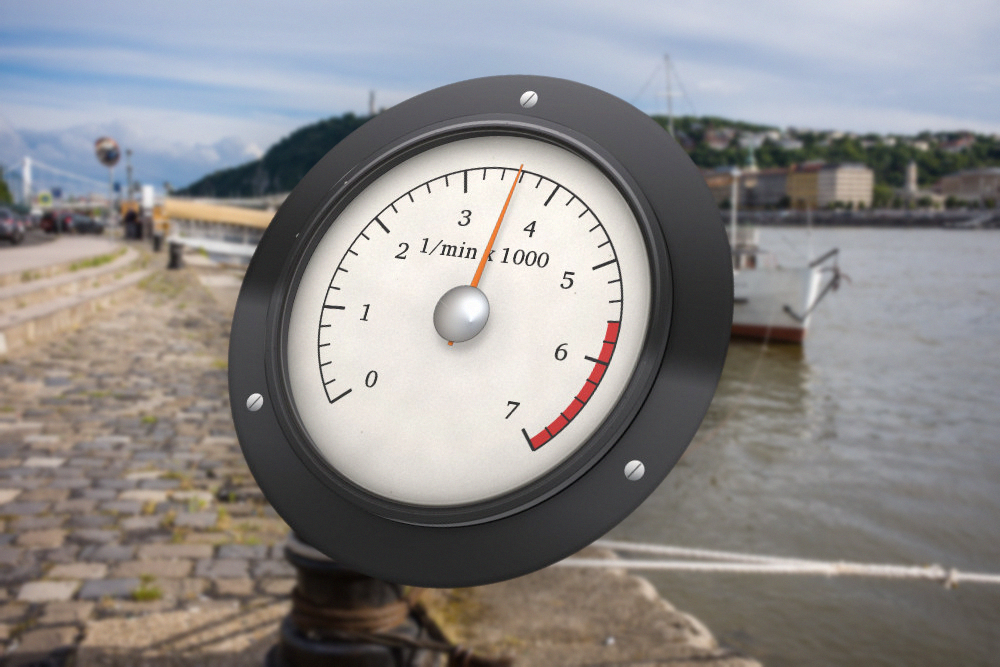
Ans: {"value": 3600, "unit": "rpm"}
